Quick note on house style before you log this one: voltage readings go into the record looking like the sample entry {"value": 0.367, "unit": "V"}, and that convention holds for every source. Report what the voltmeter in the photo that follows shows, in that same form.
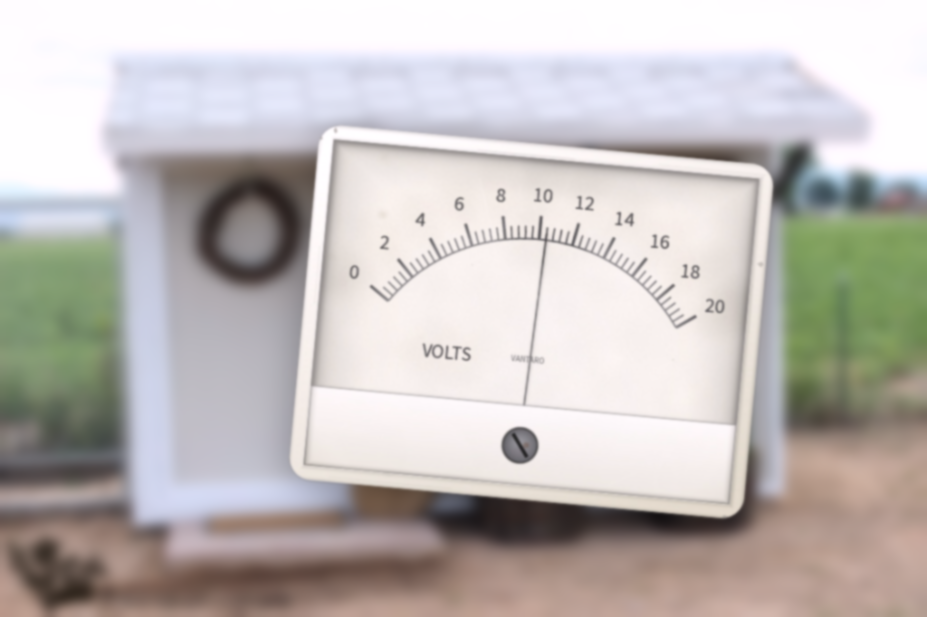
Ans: {"value": 10.4, "unit": "V"}
